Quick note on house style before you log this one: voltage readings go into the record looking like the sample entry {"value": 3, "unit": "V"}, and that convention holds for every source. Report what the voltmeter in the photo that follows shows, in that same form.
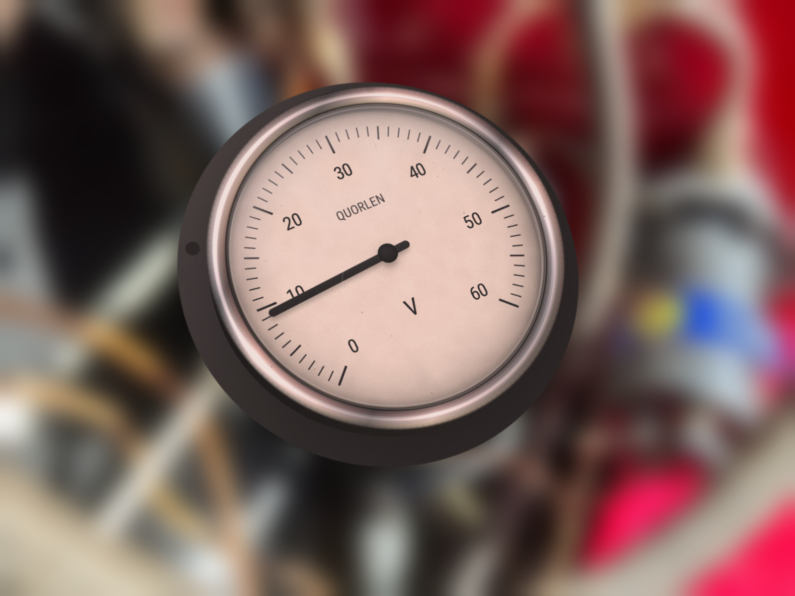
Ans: {"value": 9, "unit": "V"}
